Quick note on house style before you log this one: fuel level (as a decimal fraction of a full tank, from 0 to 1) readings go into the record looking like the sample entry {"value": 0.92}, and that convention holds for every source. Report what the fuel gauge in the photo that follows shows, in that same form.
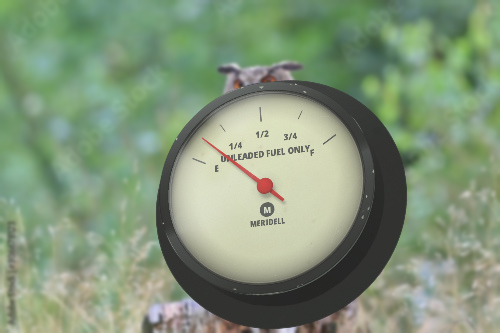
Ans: {"value": 0.125}
